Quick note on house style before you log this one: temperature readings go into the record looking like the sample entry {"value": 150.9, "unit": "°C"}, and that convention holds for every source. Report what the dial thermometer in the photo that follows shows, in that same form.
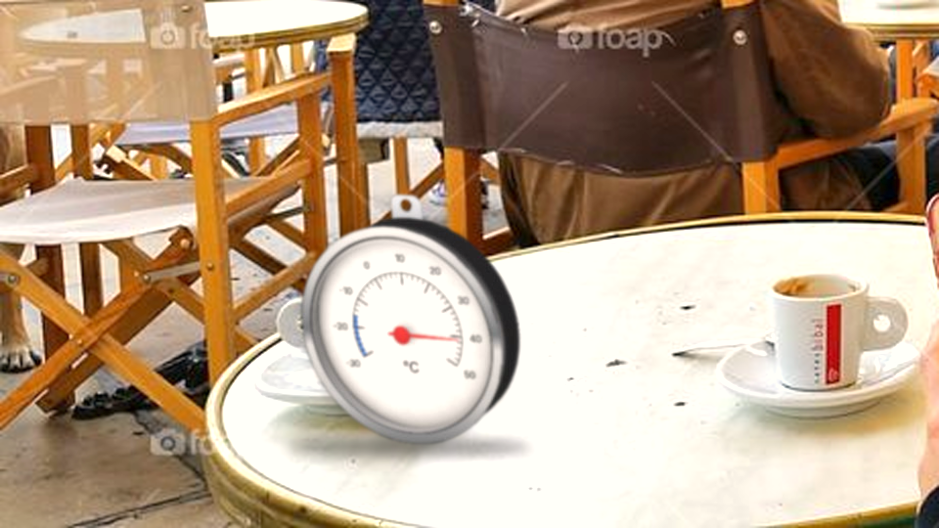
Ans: {"value": 40, "unit": "°C"}
